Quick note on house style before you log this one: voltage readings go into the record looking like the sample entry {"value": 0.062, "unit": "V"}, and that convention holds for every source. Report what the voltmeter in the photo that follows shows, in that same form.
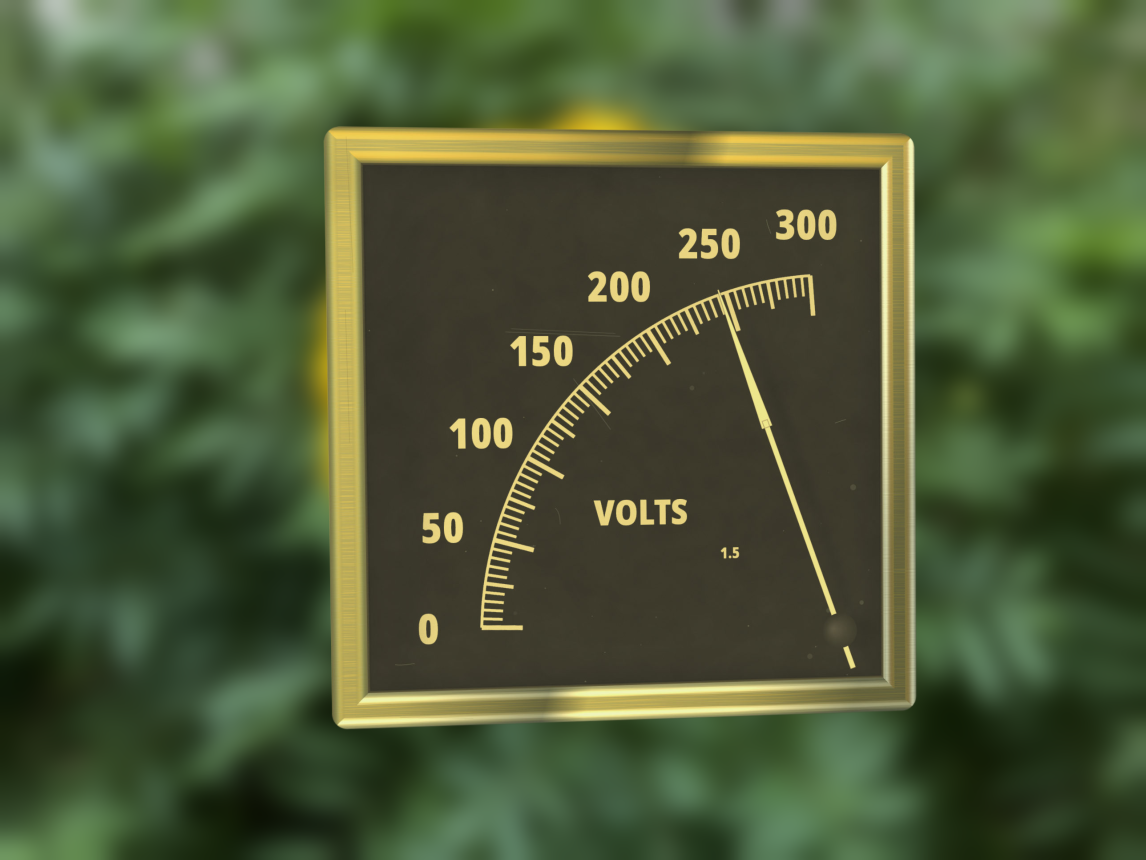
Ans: {"value": 245, "unit": "V"}
